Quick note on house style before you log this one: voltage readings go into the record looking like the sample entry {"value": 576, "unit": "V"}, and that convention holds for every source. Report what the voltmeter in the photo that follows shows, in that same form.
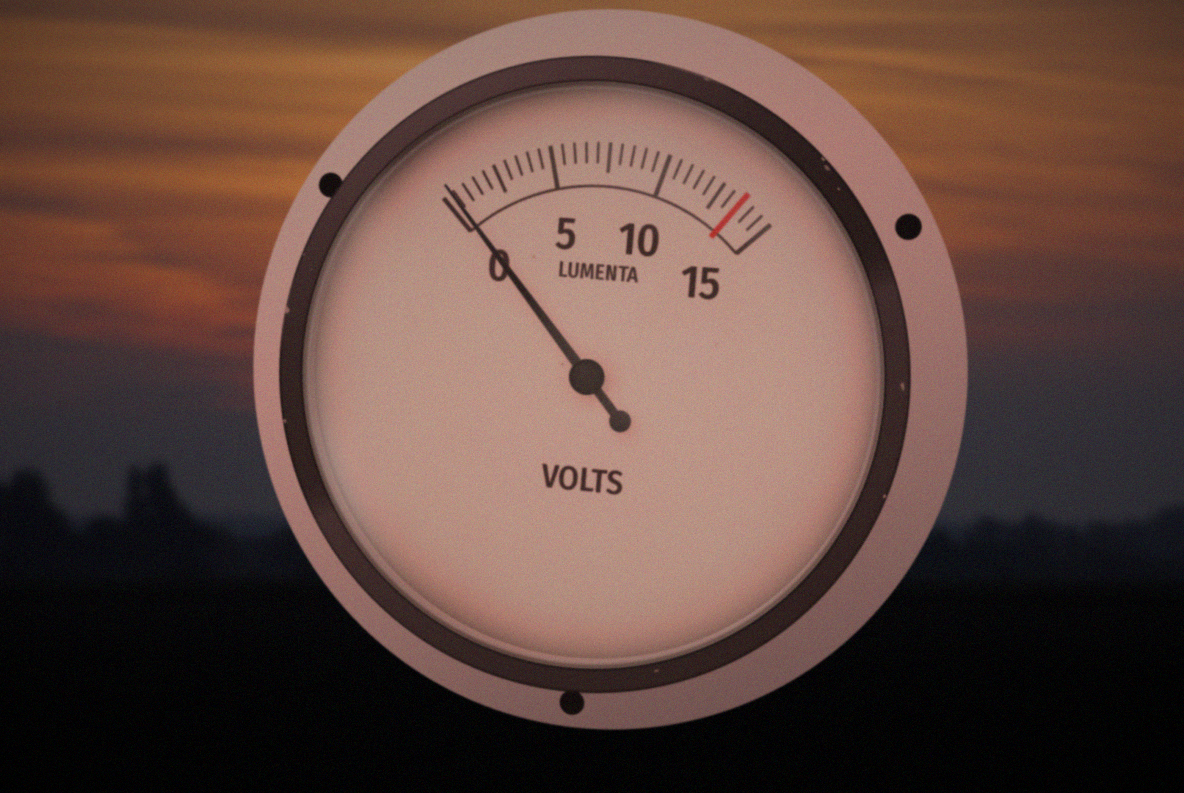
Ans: {"value": 0.5, "unit": "V"}
